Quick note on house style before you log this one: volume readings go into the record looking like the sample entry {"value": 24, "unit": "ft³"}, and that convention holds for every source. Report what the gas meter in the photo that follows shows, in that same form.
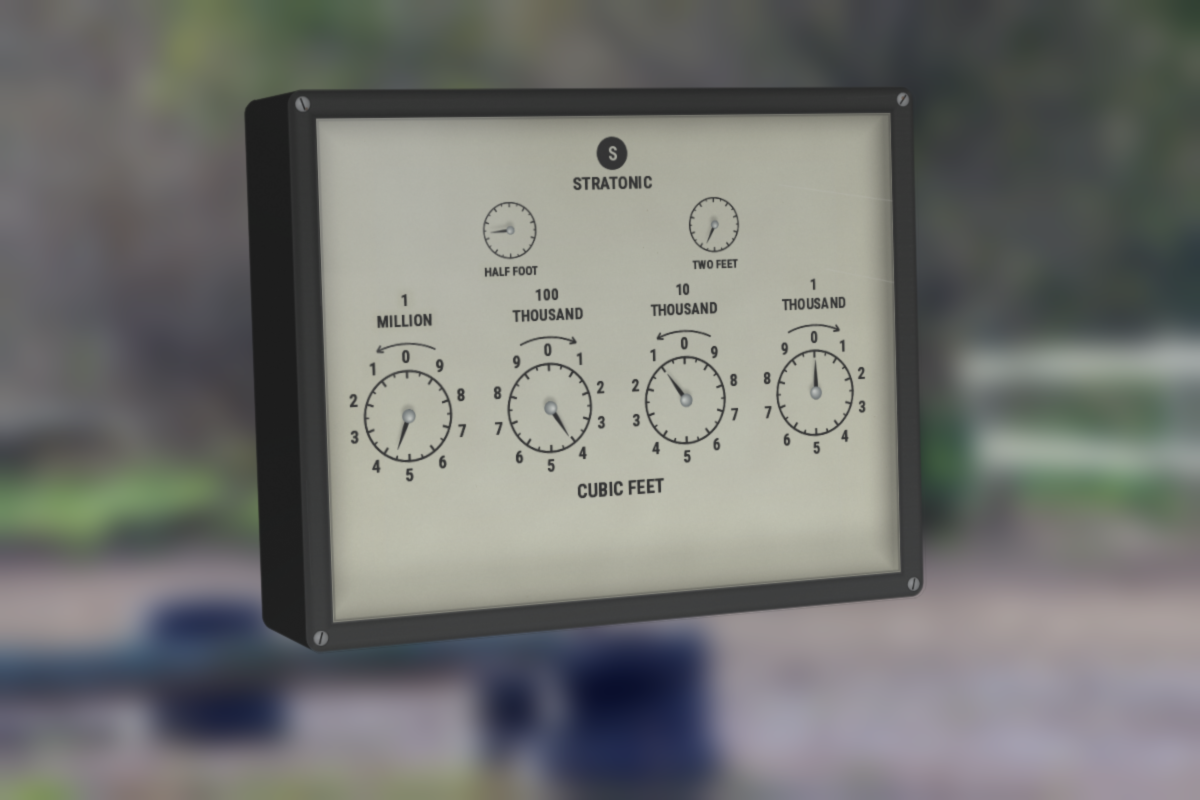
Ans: {"value": 441000, "unit": "ft³"}
